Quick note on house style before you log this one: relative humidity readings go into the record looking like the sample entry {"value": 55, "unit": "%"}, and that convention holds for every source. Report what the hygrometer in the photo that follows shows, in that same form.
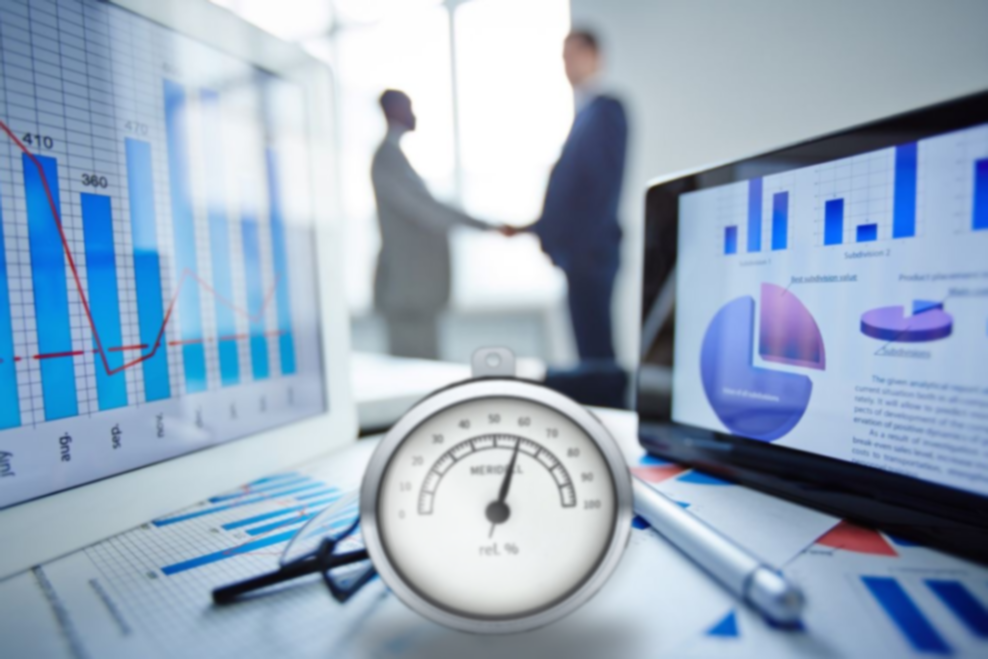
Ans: {"value": 60, "unit": "%"}
